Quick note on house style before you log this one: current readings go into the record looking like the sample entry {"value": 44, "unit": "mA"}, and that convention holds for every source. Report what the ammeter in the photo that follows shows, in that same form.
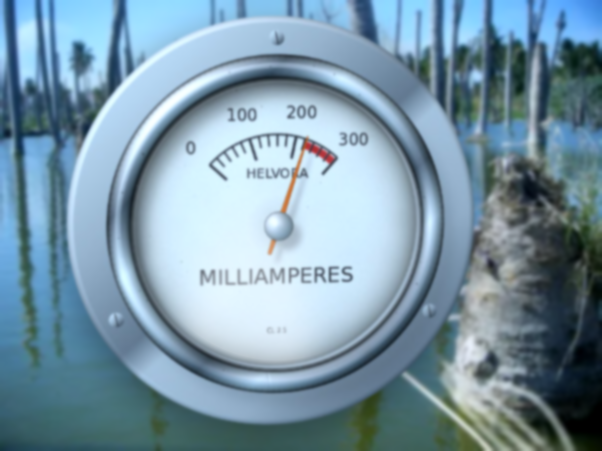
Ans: {"value": 220, "unit": "mA"}
